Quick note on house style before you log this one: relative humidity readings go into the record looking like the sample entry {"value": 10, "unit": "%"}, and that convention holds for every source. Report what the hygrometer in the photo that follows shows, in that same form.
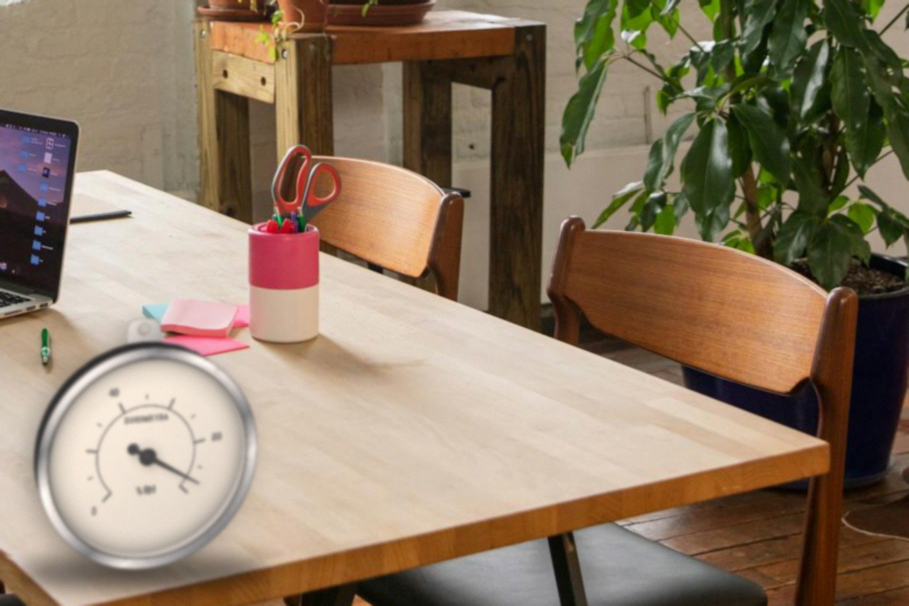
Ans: {"value": 95, "unit": "%"}
